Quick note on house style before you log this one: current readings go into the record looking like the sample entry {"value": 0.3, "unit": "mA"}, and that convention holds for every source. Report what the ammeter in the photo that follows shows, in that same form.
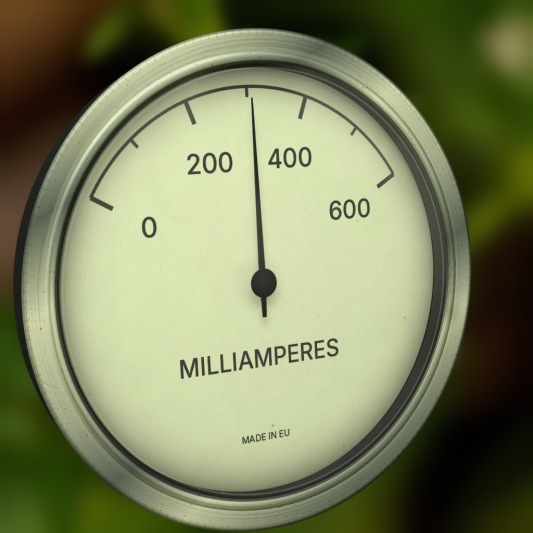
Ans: {"value": 300, "unit": "mA"}
